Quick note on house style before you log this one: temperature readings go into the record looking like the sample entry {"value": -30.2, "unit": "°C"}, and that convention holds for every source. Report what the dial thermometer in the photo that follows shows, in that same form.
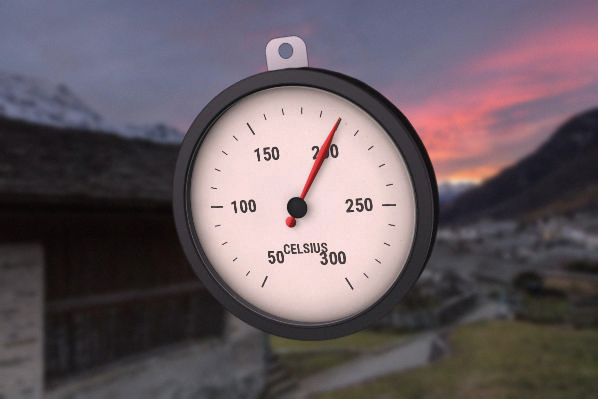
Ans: {"value": 200, "unit": "°C"}
